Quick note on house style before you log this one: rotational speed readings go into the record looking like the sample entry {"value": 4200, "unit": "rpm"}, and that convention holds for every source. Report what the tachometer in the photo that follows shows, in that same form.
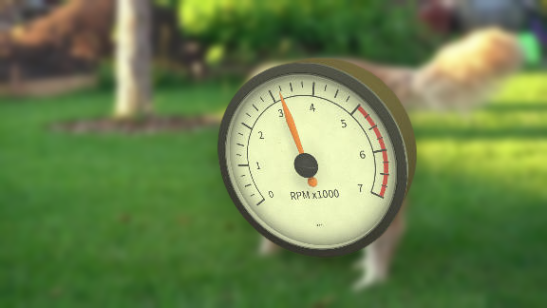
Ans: {"value": 3250, "unit": "rpm"}
